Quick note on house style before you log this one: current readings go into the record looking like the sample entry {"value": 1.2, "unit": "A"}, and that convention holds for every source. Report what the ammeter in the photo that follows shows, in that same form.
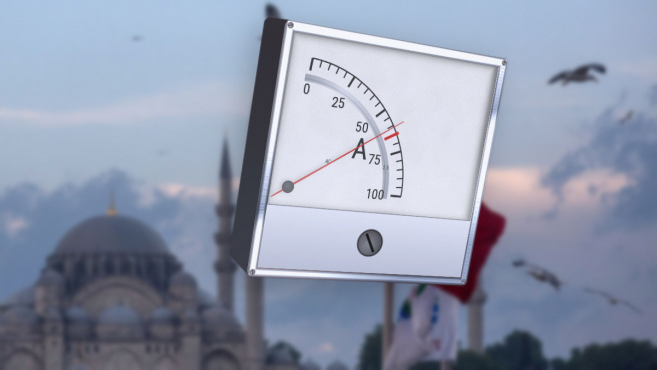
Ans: {"value": 60, "unit": "A"}
